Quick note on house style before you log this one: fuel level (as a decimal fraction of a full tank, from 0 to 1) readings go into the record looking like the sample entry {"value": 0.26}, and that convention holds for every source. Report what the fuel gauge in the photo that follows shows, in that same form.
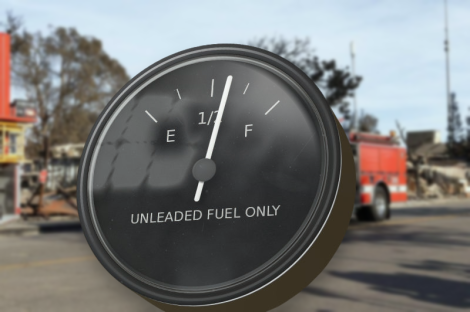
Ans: {"value": 0.625}
